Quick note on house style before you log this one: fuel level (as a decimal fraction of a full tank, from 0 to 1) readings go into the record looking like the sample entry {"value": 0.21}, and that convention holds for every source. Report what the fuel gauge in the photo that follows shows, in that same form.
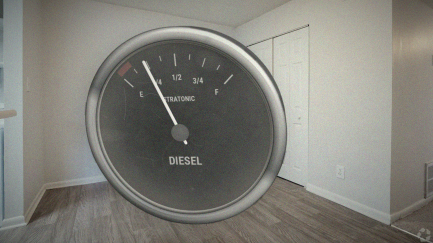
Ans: {"value": 0.25}
